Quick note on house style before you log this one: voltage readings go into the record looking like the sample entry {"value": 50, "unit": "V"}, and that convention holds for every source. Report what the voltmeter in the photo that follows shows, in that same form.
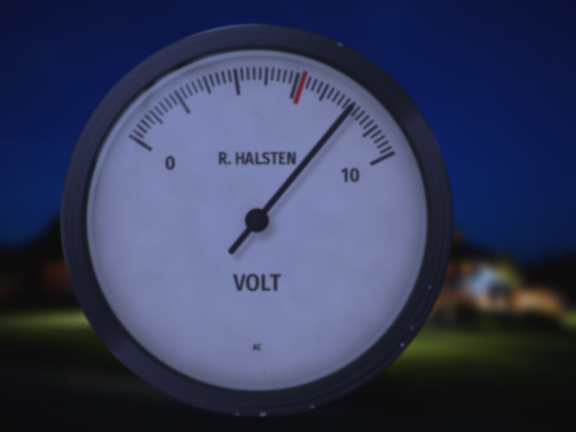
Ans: {"value": 8, "unit": "V"}
